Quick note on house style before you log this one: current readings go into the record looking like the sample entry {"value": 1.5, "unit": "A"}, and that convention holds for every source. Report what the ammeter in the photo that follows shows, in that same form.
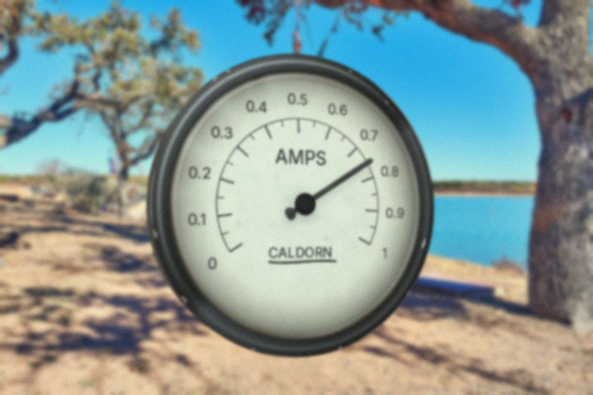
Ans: {"value": 0.75, "unit": "A"}
